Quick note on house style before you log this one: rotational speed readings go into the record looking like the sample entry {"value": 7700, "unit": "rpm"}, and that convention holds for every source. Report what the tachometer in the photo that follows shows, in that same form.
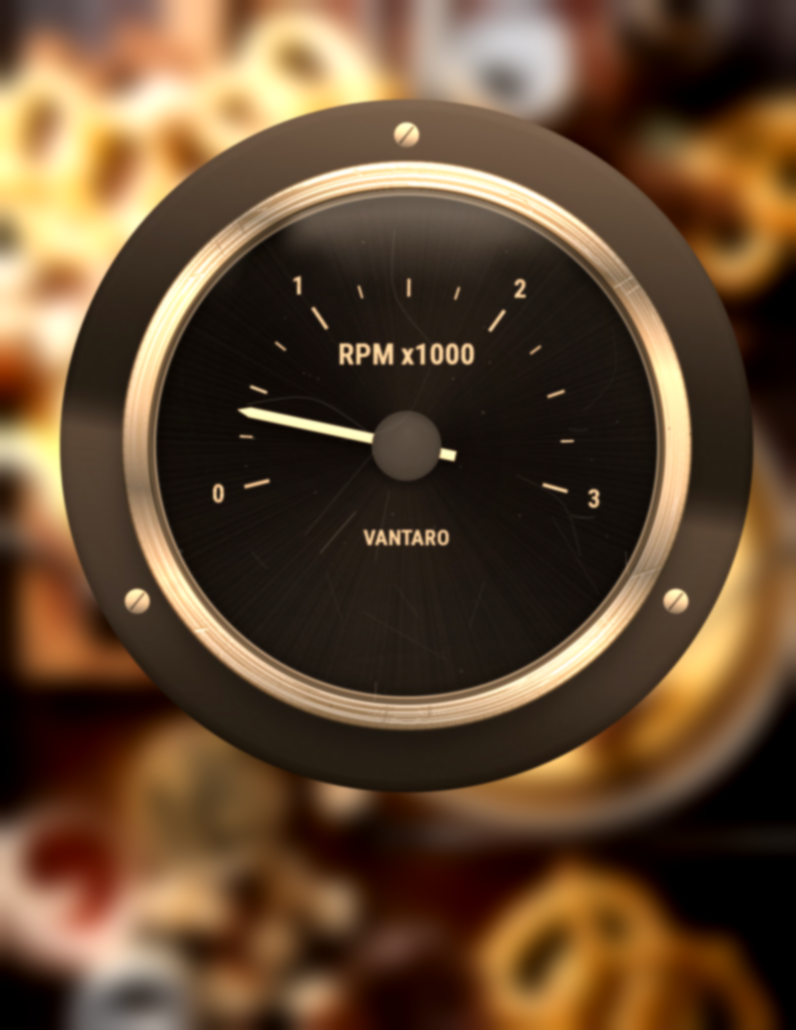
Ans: {"value": 375, "unit": "rpm"}
